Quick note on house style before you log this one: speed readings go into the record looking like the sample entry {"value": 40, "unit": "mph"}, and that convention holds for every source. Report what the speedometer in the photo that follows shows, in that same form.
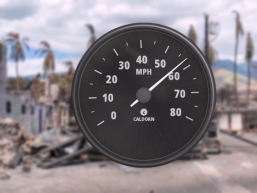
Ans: {"value": 57.5, "unit": "mph"}
